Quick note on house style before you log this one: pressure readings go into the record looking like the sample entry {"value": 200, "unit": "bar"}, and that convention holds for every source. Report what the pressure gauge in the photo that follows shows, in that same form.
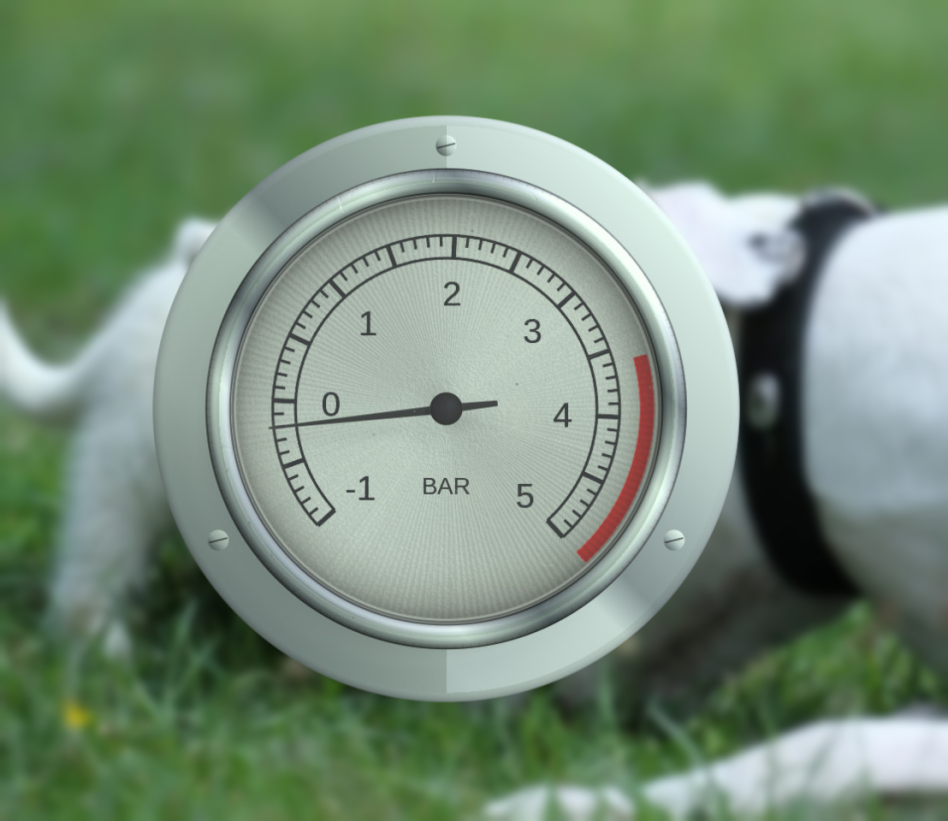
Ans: {"value": -0.2, "unit": "bar"}
